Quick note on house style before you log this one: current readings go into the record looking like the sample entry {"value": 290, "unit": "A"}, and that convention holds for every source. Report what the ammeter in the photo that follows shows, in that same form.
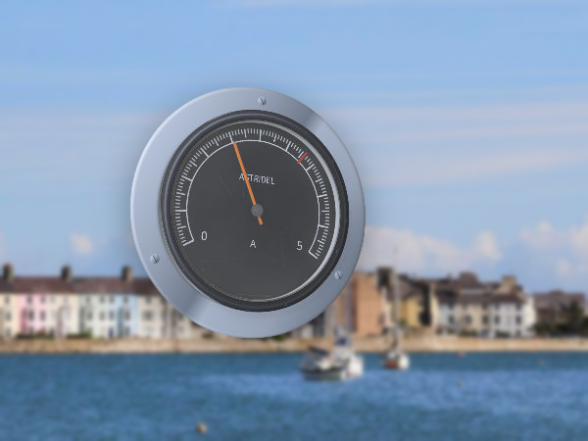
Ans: {"value": 2, "unit": "A"}
